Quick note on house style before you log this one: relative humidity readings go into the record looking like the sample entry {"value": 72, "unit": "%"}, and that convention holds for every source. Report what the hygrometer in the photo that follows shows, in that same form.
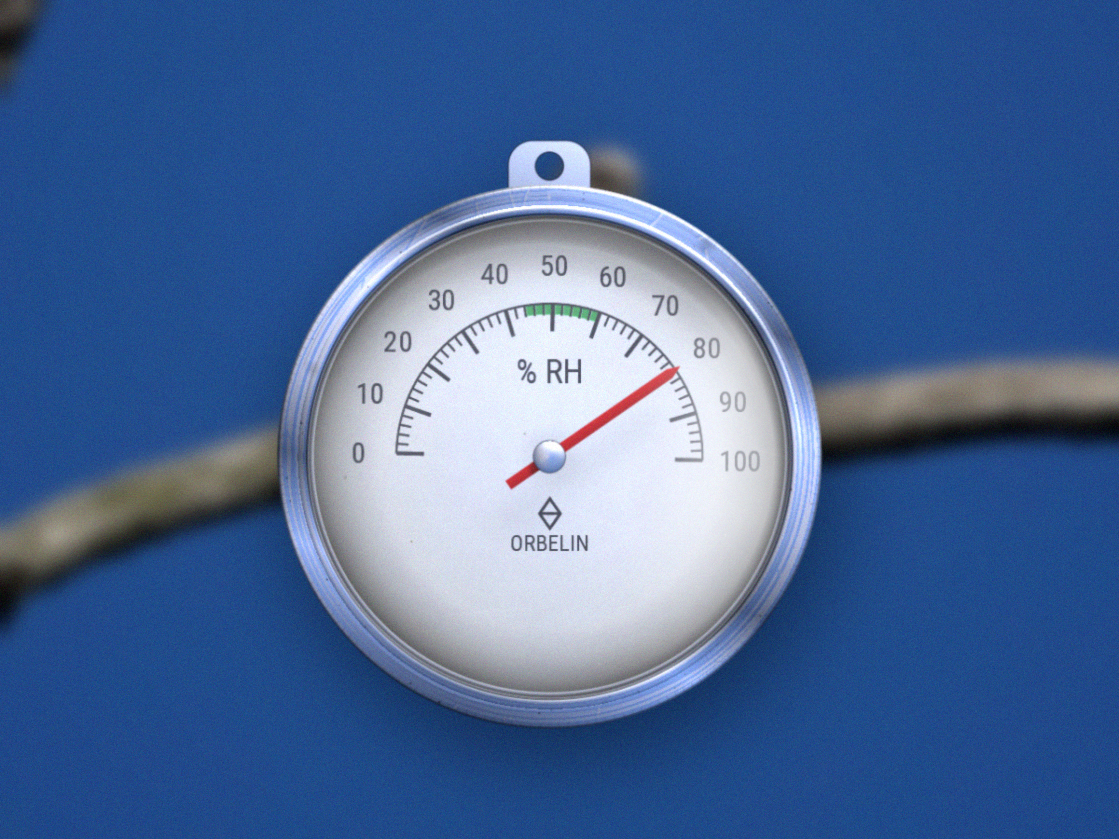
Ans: {"value": 80, "unit": "%"}
